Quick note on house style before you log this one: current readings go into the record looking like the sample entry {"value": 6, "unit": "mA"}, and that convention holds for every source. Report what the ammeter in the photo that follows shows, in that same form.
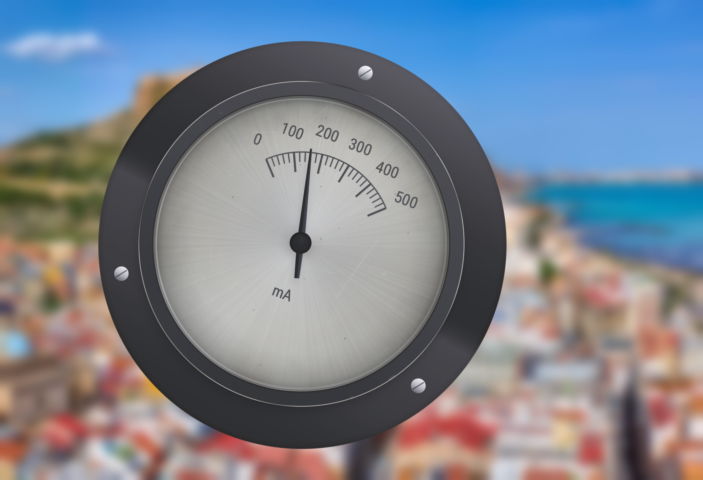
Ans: {"value": 160, "unit": "mA"}
